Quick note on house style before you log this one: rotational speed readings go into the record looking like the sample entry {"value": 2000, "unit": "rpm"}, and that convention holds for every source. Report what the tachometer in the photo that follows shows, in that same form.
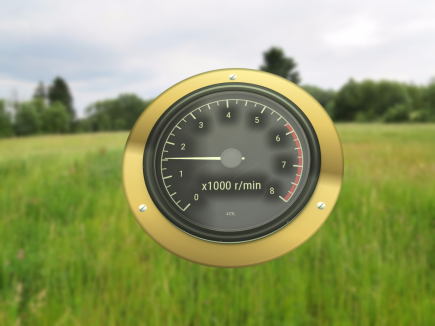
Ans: {"value": 1500, "unit": "rpm"}
